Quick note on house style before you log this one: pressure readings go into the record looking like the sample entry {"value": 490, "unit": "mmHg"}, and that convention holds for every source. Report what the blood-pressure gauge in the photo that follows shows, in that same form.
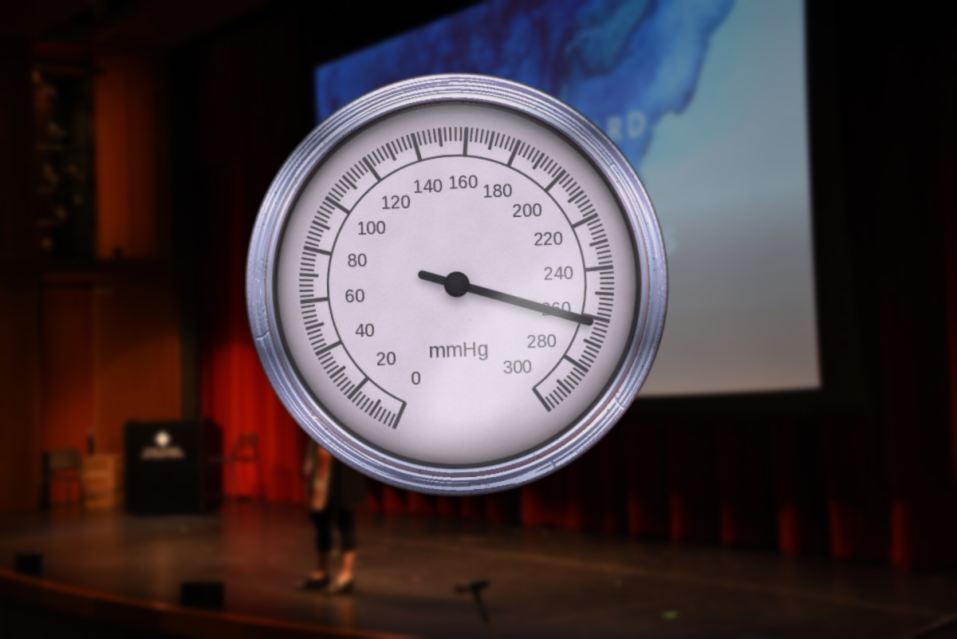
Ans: {"value": 262, "unit": "mmHg"}
